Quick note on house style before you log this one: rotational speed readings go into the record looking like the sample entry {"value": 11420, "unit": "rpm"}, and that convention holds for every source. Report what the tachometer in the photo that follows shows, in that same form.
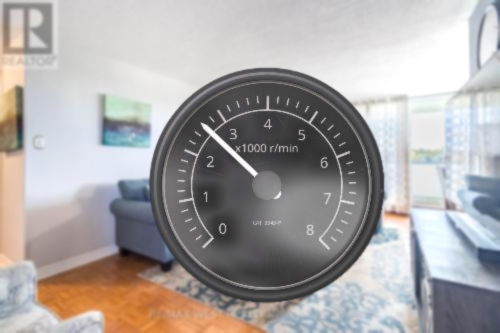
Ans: {"value": 2600, "unit": "rpm"}
